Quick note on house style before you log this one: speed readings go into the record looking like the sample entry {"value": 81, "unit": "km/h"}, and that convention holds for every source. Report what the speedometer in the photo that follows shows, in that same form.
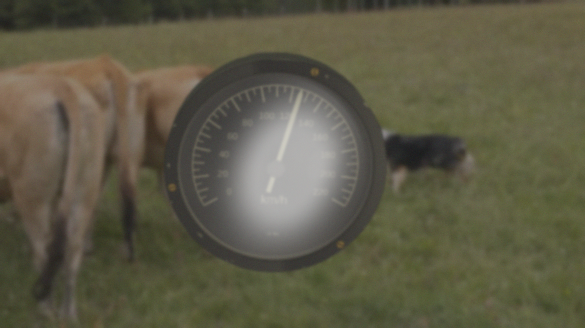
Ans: {"value": 125, "unit": "km/h"}
